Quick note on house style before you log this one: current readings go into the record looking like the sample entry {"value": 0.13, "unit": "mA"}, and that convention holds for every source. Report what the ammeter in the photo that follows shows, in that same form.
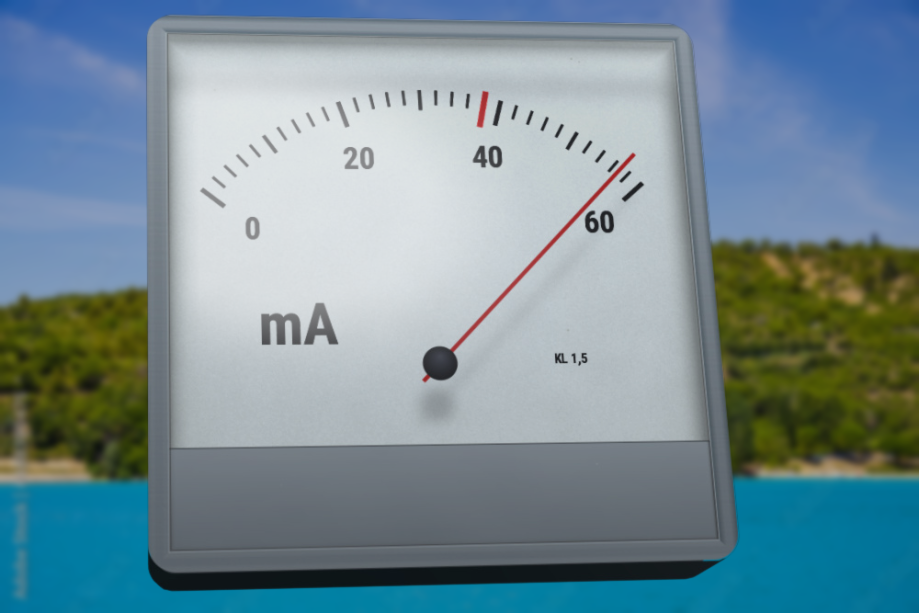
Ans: {"value": 57, "unit": "mA"}
